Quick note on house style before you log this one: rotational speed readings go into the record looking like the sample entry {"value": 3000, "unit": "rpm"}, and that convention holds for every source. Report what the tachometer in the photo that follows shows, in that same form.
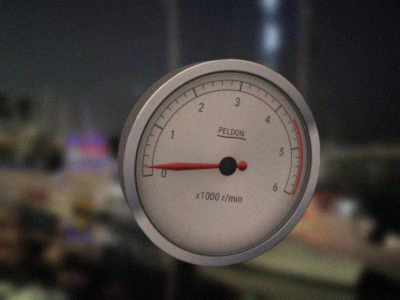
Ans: {"value": 200, "unit": "rpm"}
